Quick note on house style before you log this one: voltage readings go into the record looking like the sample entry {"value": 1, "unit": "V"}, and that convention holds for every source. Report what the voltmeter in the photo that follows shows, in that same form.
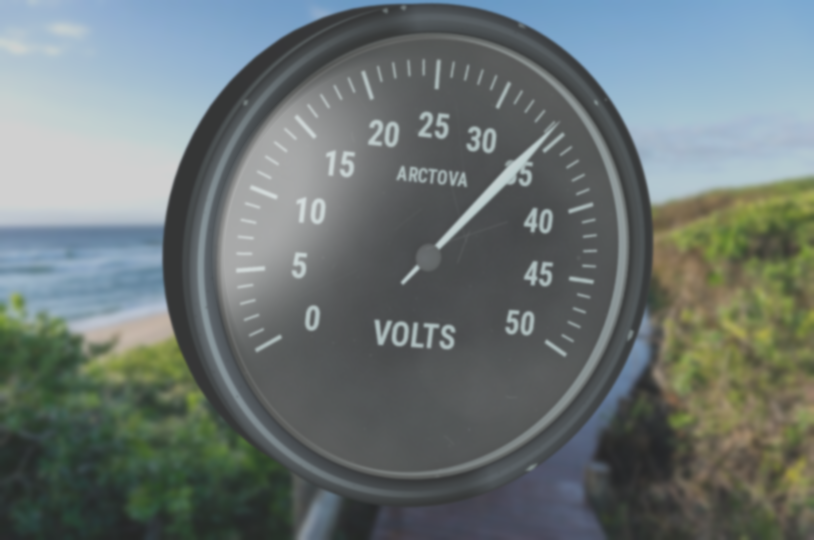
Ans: {"value": 34, "unit": "V"}
